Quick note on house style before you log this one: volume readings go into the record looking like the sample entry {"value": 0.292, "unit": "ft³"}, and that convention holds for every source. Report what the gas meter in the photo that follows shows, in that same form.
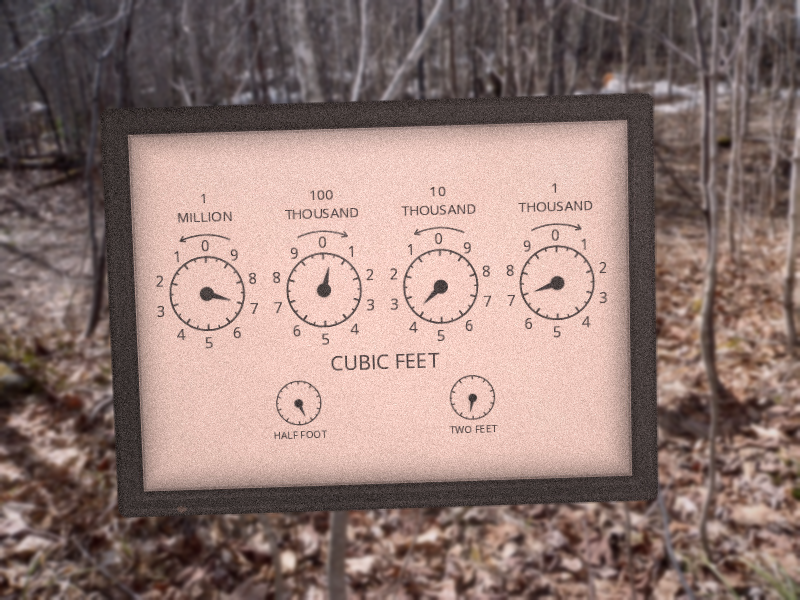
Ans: {"value": 703700, "unit": "ft³"}
